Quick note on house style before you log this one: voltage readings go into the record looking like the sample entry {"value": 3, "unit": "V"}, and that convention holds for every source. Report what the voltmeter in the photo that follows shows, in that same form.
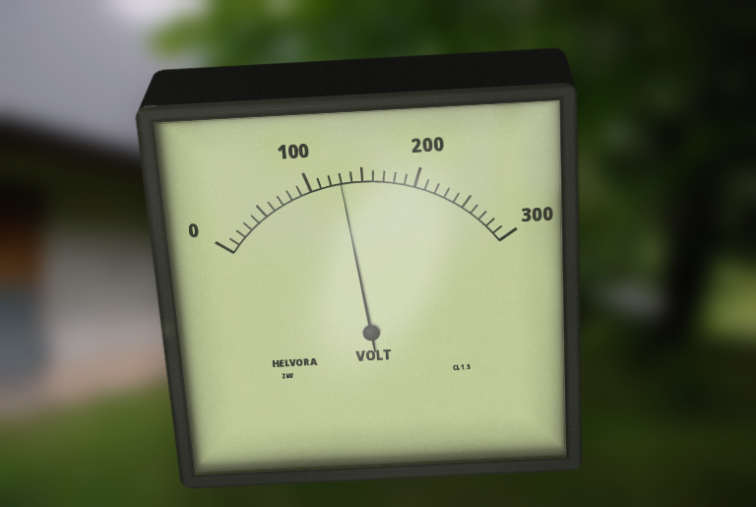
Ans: {"value": 130, "unit": "V"}
